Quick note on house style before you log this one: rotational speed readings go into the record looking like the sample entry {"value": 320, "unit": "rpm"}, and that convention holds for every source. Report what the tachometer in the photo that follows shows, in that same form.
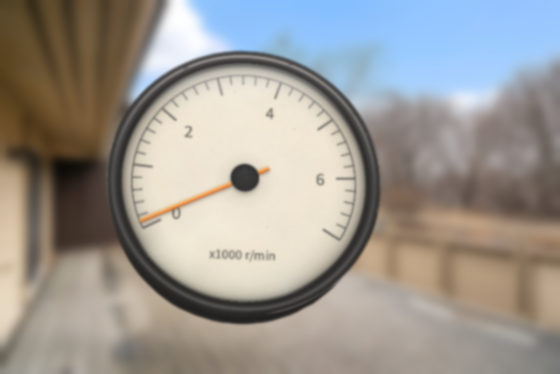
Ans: {"value": 100, "unit": "rpm"}
